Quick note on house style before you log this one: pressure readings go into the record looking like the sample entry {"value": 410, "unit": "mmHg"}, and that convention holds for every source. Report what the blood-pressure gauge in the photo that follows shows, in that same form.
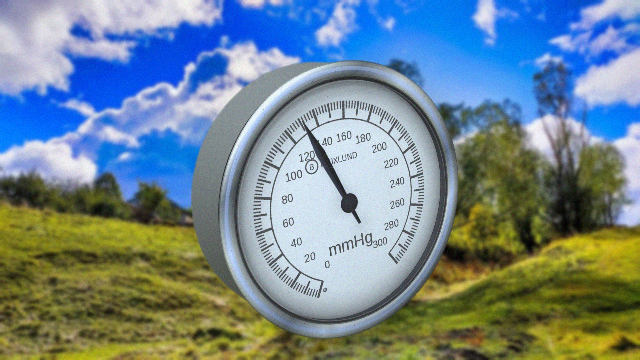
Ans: {"value": 130, "unit": "mmHg"}
